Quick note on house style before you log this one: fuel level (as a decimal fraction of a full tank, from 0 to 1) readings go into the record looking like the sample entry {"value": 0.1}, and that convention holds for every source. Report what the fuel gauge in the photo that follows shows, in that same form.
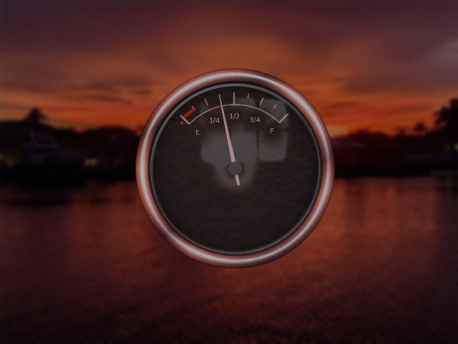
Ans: {"value": 0.375}
